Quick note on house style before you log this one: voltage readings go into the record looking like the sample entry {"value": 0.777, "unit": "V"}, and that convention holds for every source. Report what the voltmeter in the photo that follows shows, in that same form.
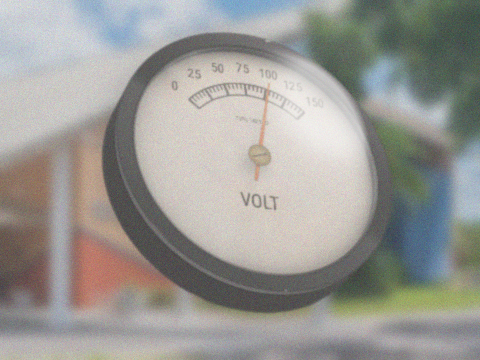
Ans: {"value": 100, "unit": "V"}
